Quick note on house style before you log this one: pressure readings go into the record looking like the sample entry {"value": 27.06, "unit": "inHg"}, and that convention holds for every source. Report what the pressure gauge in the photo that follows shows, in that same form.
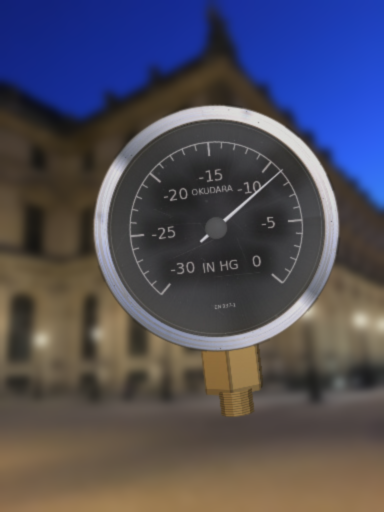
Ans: {"value": -9, "unit": "inHg"}
